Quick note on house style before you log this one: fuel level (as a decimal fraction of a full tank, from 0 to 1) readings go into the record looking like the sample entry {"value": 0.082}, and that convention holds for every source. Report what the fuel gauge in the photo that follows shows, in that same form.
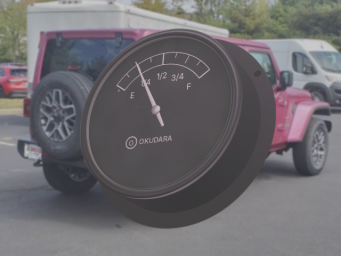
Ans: {"value": 0.25}
